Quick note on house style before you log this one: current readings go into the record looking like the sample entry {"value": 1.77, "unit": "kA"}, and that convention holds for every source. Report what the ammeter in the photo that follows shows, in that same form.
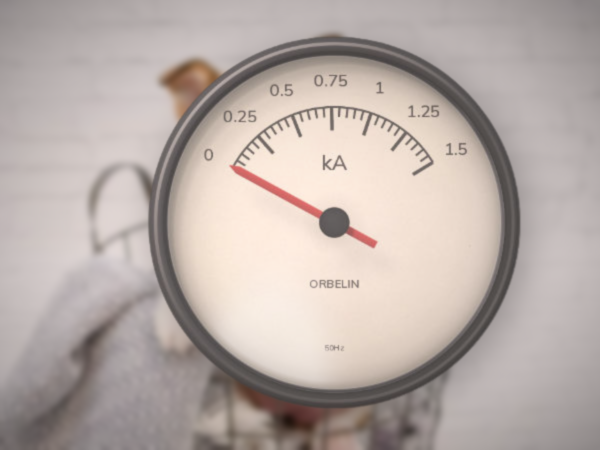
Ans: {"value": 0, "unit": "kA"}
